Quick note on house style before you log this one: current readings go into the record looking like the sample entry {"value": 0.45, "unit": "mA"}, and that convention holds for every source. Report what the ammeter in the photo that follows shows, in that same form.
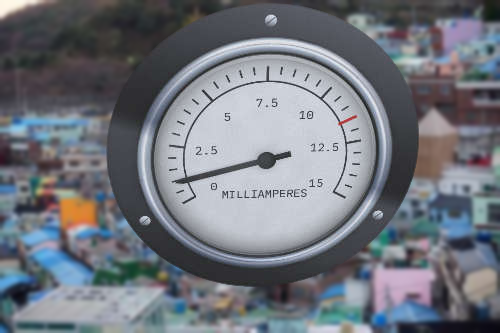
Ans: {"value": 1, "unit": "mA"}
